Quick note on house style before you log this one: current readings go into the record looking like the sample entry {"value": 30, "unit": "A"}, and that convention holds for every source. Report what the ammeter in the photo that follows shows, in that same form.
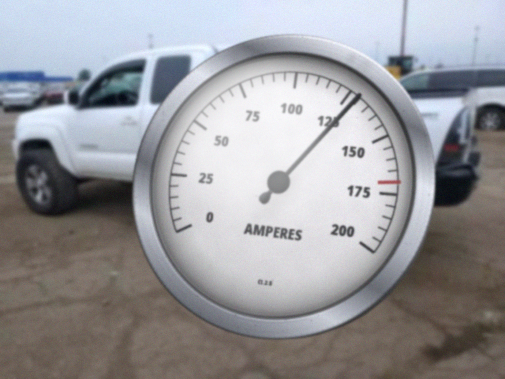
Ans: {"value": 130, "unit": "A"}
